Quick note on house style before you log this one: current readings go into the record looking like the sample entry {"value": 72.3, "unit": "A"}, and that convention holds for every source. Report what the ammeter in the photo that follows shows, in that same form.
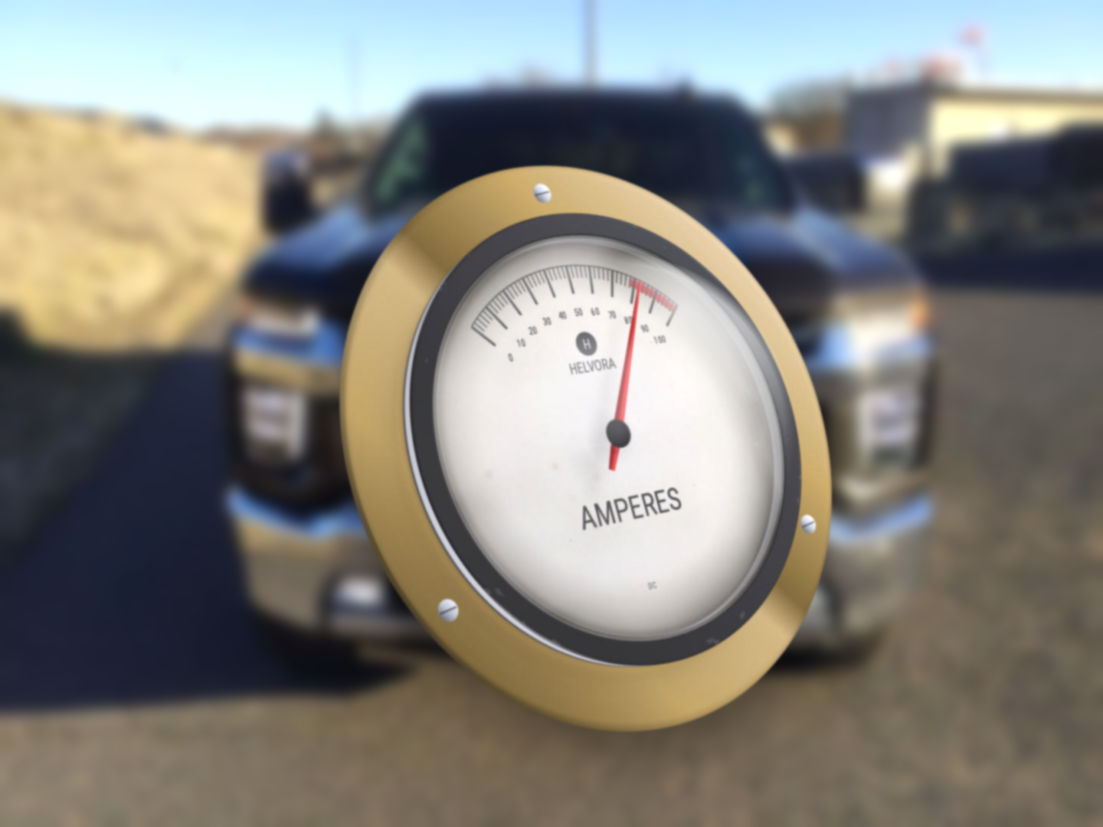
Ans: {"value": 80, "unit": "A"}
